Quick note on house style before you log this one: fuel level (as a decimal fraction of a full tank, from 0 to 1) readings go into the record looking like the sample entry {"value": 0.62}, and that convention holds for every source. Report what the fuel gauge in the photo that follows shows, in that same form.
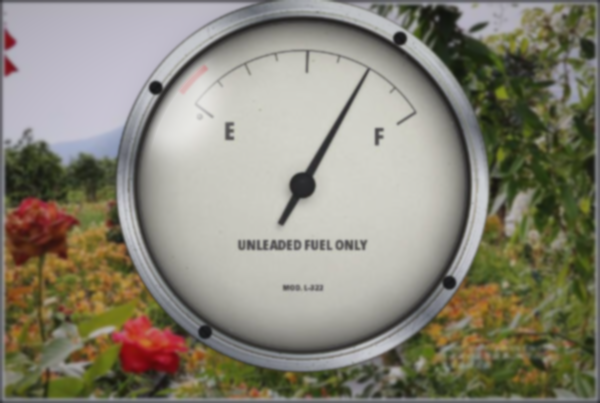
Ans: {"value": 0.75}
